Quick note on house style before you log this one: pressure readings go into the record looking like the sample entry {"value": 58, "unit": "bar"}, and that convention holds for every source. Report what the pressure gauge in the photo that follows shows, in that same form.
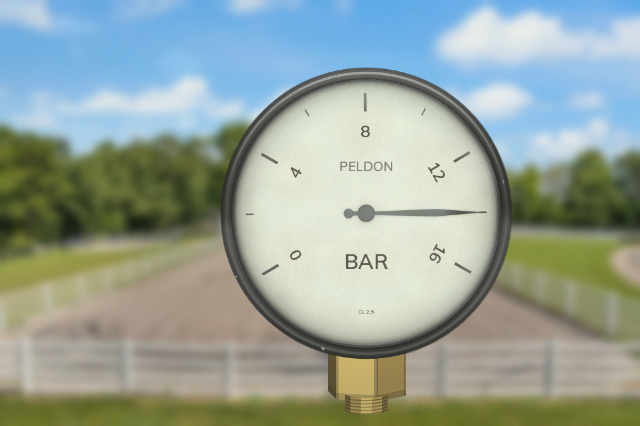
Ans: {"value": 14, "unit": "bar"}
